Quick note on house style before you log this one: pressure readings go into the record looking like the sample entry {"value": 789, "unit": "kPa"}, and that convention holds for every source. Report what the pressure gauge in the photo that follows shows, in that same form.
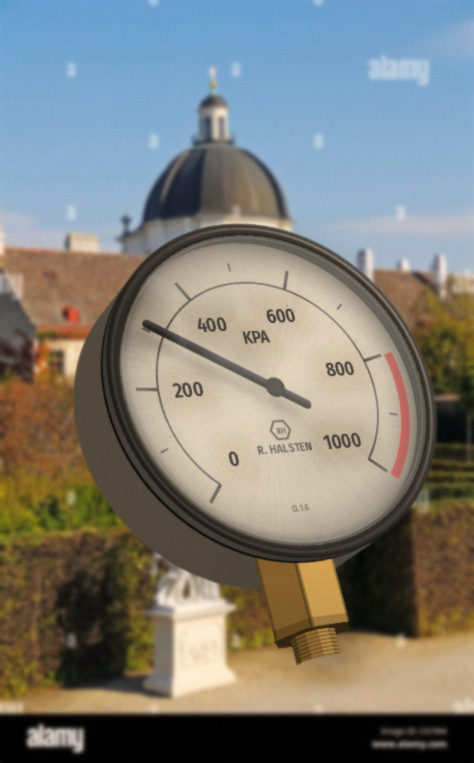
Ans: {"value": 300, "unit": "kPa"}
